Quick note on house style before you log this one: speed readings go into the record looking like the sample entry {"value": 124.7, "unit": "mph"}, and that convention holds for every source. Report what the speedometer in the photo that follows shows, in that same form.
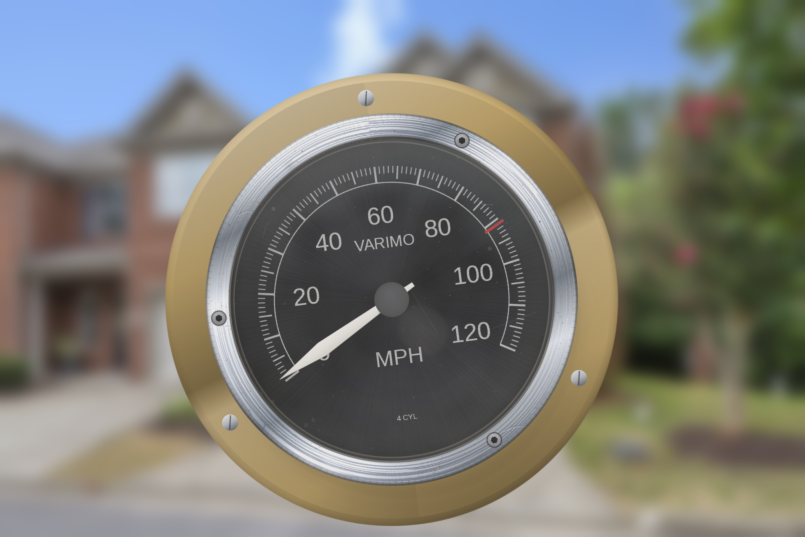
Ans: {"value": 1, "unit": "mph"}
